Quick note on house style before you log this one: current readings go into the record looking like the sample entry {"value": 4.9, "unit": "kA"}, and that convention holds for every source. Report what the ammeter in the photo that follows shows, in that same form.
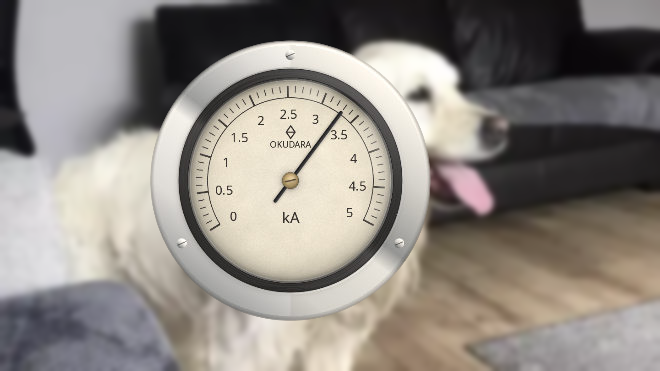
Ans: {"value": 3.3, "unit": "kA"}
